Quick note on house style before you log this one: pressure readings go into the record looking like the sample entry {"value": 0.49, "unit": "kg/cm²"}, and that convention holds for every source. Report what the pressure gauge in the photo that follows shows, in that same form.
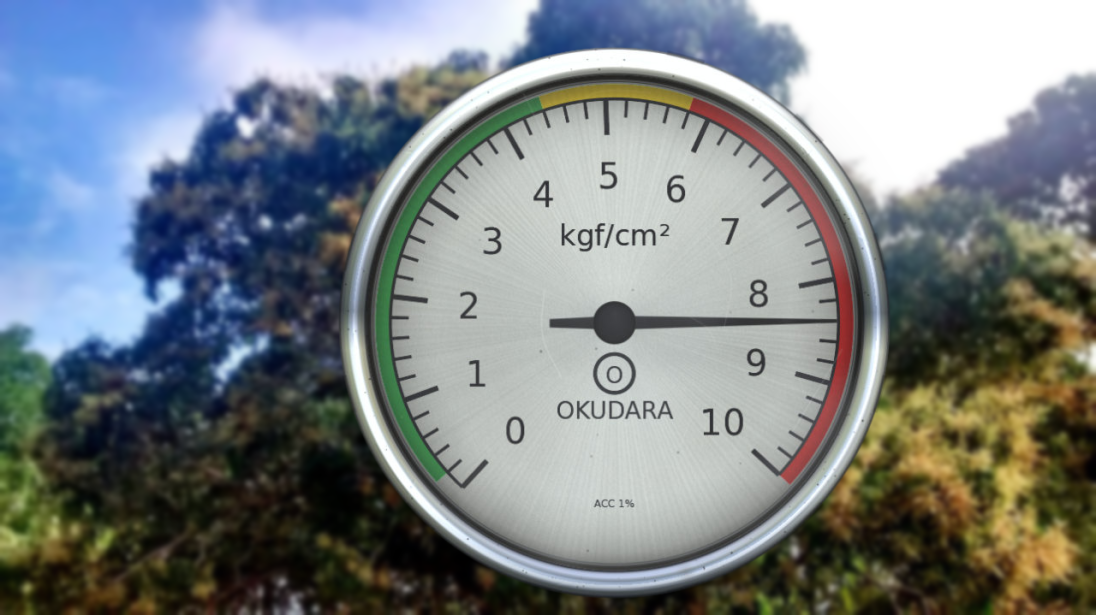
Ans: {"value": 8.4, "unit": "kg/cm²"}
